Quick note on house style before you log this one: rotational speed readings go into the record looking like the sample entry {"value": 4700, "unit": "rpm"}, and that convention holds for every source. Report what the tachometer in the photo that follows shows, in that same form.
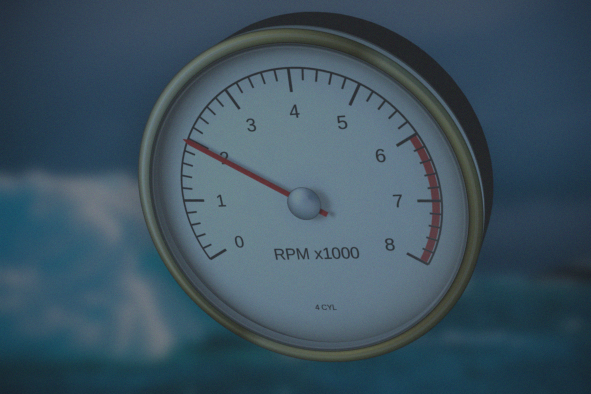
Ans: {"value": 2000, "unit": "rpm"}
